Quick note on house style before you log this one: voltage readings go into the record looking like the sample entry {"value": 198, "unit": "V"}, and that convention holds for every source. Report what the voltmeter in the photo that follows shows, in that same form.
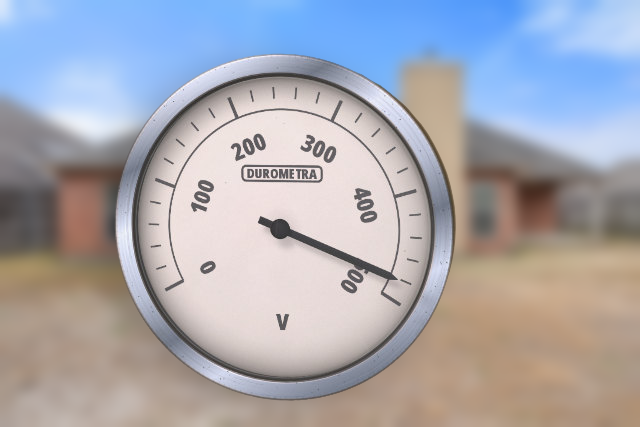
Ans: {"value": 480, "unit": "V"}
